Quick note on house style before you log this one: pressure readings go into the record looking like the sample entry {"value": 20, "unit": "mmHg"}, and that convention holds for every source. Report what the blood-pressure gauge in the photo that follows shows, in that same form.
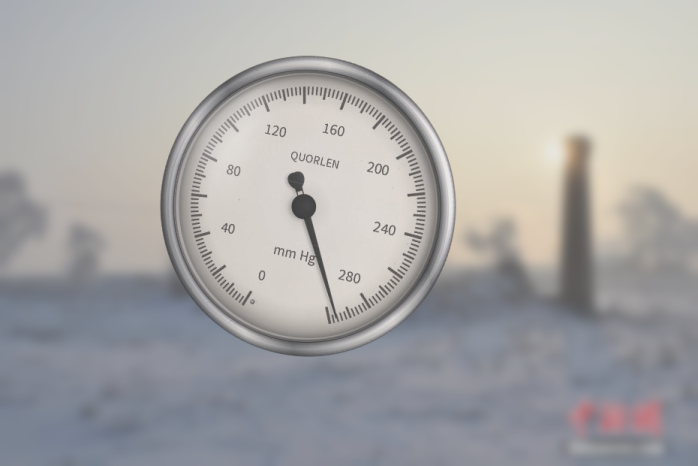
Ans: {"value": 296, "unit": "mmHg"}
